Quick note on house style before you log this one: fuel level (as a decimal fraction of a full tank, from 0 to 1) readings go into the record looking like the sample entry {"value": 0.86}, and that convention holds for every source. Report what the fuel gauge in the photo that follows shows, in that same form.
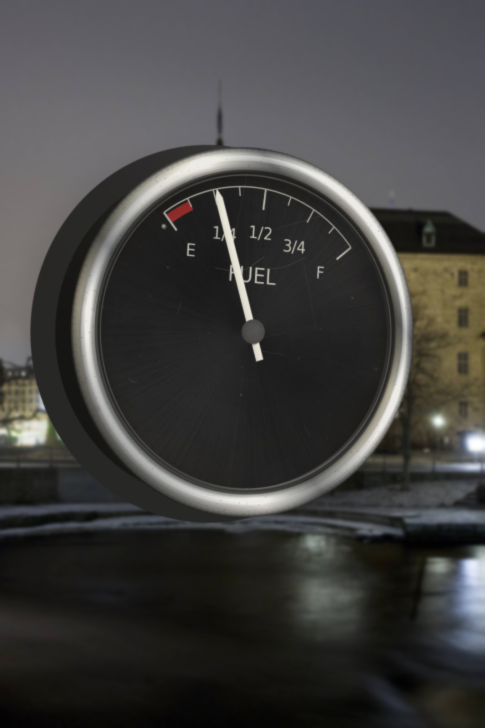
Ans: {"value": 0.25}
